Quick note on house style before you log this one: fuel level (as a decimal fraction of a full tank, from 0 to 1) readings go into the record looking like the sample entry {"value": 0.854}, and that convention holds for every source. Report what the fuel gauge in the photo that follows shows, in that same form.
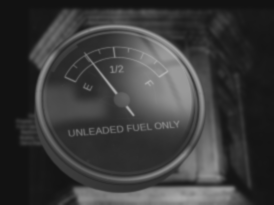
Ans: {"value": 0.25}
